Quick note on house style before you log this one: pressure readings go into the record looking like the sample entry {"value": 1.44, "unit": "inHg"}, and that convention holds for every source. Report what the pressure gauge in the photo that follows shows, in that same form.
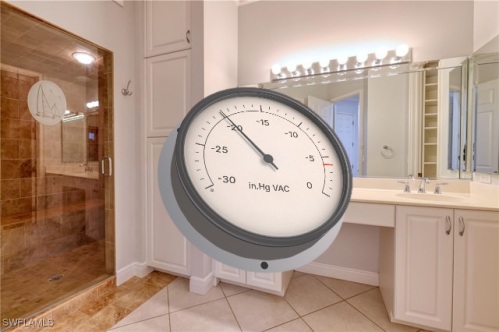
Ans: {"value": -20, "unit": "inHg"}
